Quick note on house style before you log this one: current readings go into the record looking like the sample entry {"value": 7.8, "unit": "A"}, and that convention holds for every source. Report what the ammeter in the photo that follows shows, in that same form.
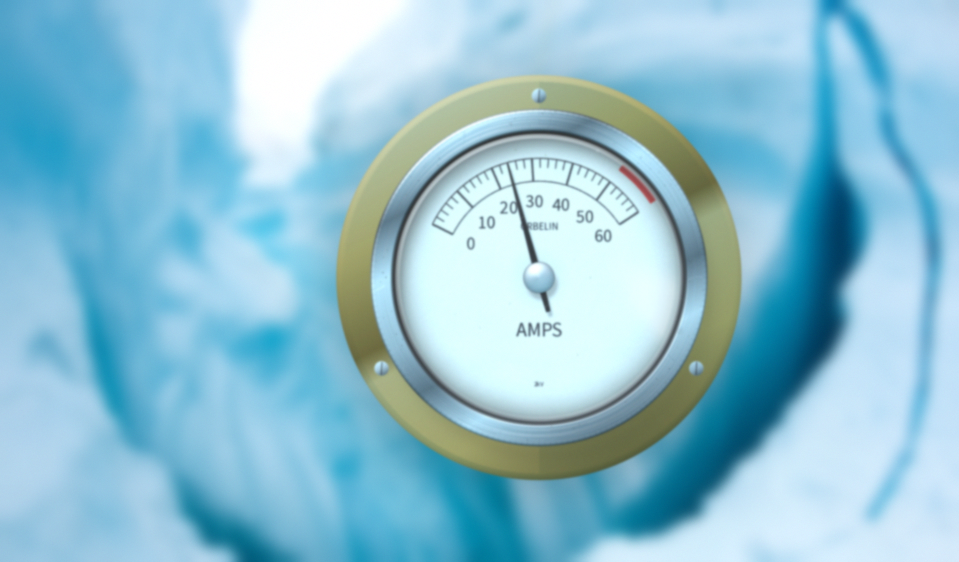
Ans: {"value": 24, "unit": "A"}
